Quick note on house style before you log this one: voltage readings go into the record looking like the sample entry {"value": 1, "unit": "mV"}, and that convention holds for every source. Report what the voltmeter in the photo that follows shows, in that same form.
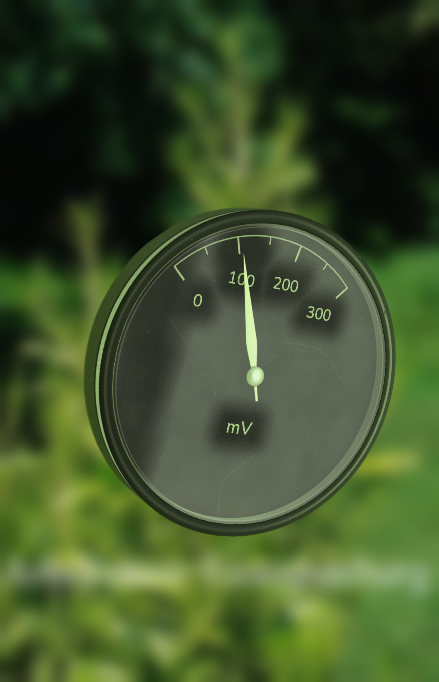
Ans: {"value": 100, "unit": "mV"}
